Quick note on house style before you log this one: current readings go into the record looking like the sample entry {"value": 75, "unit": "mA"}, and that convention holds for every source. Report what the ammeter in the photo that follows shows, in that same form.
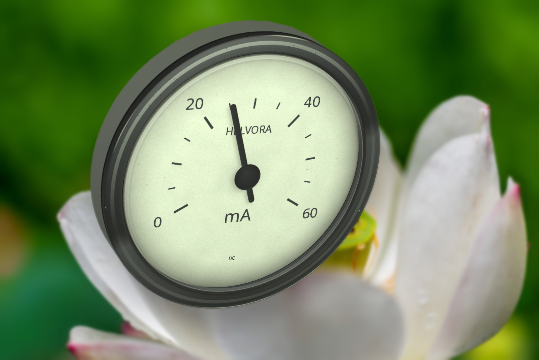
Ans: {"value": 25, "unit": "mA"}
